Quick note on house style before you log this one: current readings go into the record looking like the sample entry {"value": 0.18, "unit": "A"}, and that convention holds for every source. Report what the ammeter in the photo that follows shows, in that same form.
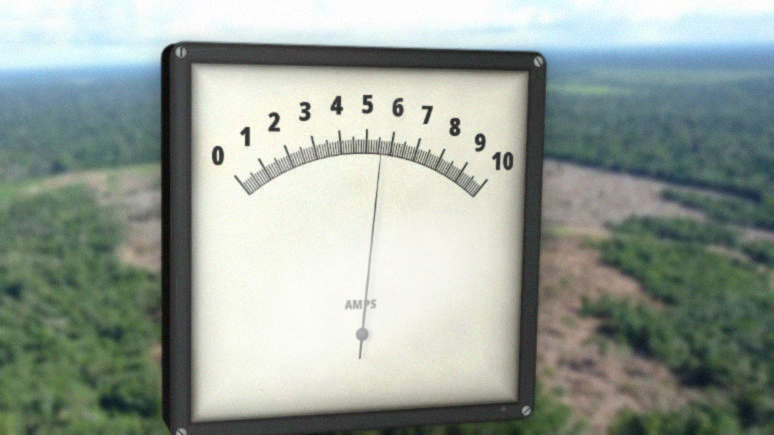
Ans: {"value": 5.5, "unit": "A"}
